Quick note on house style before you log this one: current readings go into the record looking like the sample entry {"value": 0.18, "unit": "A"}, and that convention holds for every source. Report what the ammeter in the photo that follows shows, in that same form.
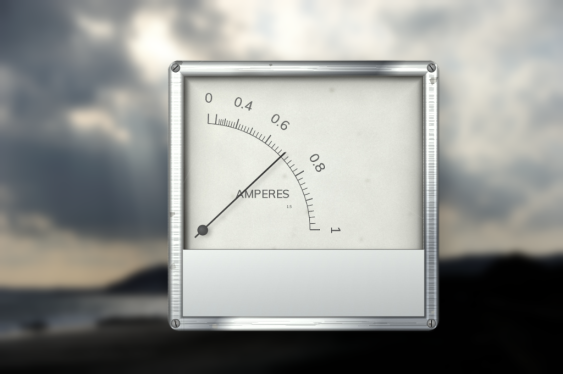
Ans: {"value": 0.7, "unit": "A"}
